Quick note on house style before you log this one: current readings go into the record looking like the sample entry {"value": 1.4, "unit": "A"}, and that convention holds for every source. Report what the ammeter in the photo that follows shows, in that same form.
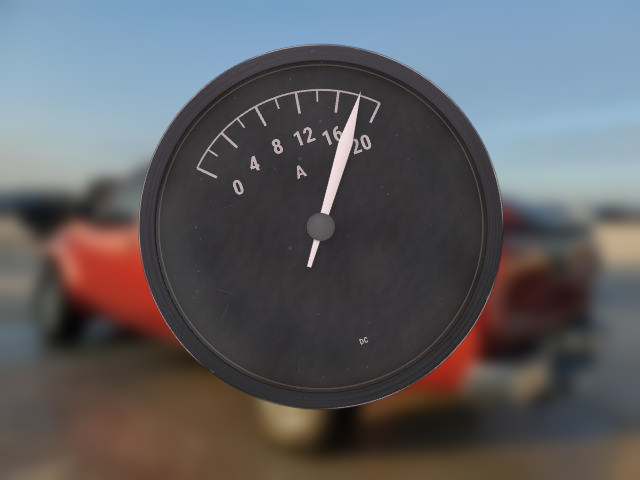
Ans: {"value": 18, "unit": "A"}
